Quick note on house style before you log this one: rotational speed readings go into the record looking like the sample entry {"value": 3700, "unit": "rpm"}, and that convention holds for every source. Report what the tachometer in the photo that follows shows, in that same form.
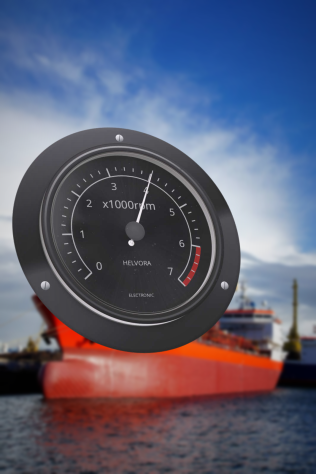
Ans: {"value": 4000, "unit": "rpm"}
